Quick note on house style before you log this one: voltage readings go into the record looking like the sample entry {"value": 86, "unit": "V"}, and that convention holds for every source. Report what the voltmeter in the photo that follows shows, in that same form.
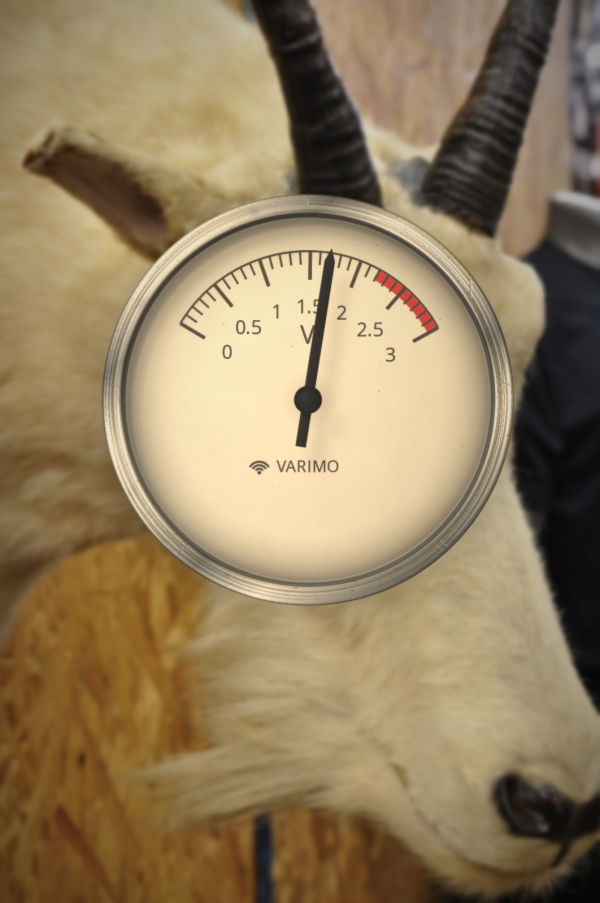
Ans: {"value": 1.7, "unit": "V"}
